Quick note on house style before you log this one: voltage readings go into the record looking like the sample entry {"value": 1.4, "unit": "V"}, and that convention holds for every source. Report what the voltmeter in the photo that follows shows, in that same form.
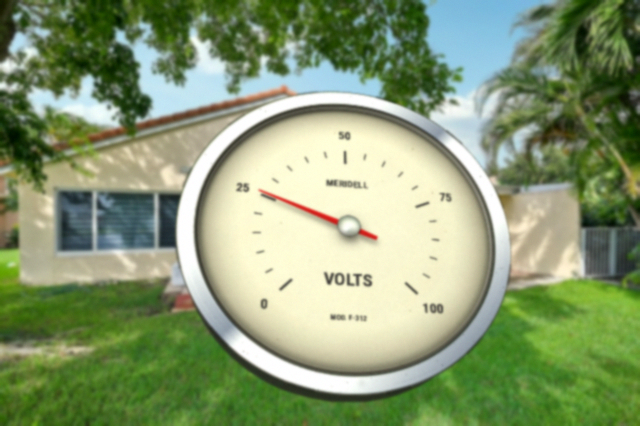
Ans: {"value": 25, "unit": "V"}
